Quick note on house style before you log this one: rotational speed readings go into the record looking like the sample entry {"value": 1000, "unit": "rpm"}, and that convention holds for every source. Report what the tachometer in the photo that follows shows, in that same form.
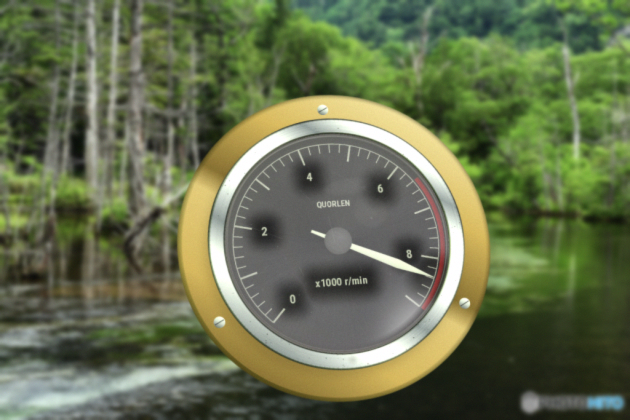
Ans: {"value": 8400, "unit": "rpm"}
